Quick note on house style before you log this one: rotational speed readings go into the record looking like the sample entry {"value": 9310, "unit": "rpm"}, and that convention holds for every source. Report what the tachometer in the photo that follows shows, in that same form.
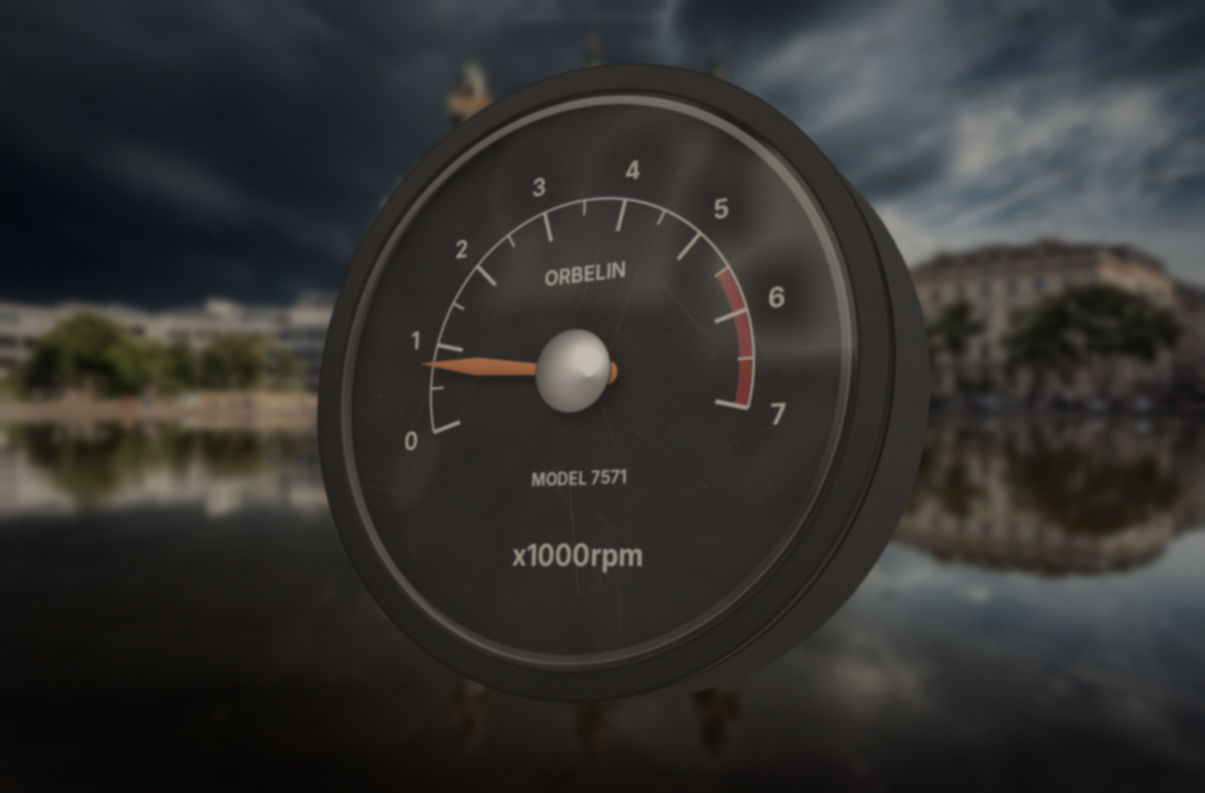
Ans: {"value": 750, "unit": "rpm"}
